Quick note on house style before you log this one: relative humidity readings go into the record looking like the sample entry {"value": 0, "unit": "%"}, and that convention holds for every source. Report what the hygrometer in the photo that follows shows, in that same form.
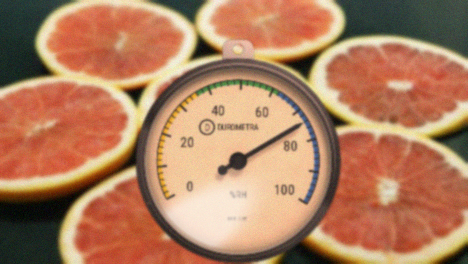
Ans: {"value": 74, "unit": "%"}
